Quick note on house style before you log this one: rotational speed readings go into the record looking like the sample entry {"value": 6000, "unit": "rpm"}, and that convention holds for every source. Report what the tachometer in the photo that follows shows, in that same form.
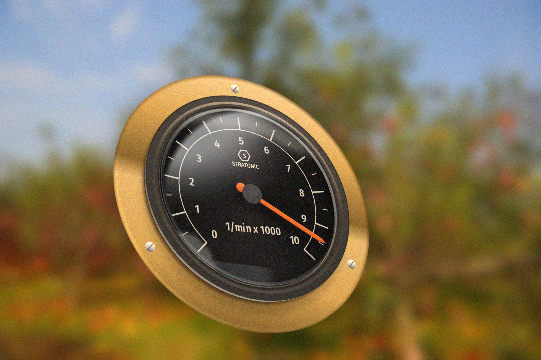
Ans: {"value": 9500, "unit": "rpm"}
